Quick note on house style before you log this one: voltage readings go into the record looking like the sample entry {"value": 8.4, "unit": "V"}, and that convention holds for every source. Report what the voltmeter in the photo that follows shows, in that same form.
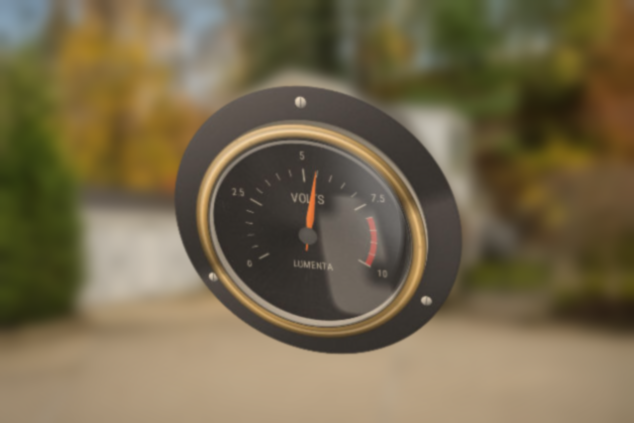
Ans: {"value": 5.5, "unit": "V"}
